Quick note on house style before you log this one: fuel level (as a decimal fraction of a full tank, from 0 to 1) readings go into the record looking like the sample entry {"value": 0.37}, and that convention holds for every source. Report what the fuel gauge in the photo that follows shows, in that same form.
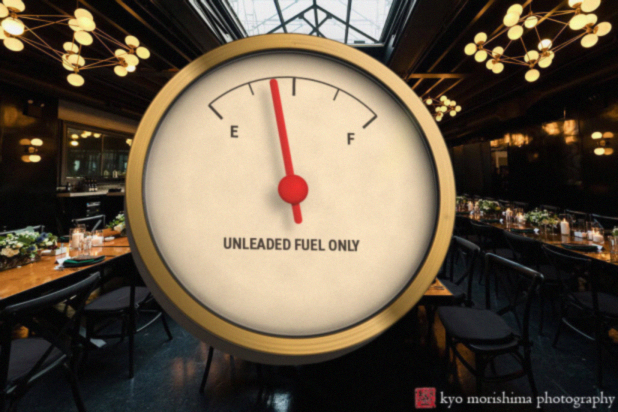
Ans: {"value": 0.375}
